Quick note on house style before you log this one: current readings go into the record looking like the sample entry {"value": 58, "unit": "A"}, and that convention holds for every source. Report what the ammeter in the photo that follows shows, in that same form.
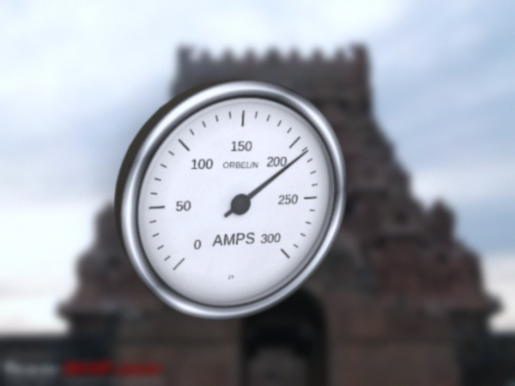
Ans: {"value": 210, "unit": "A"}
